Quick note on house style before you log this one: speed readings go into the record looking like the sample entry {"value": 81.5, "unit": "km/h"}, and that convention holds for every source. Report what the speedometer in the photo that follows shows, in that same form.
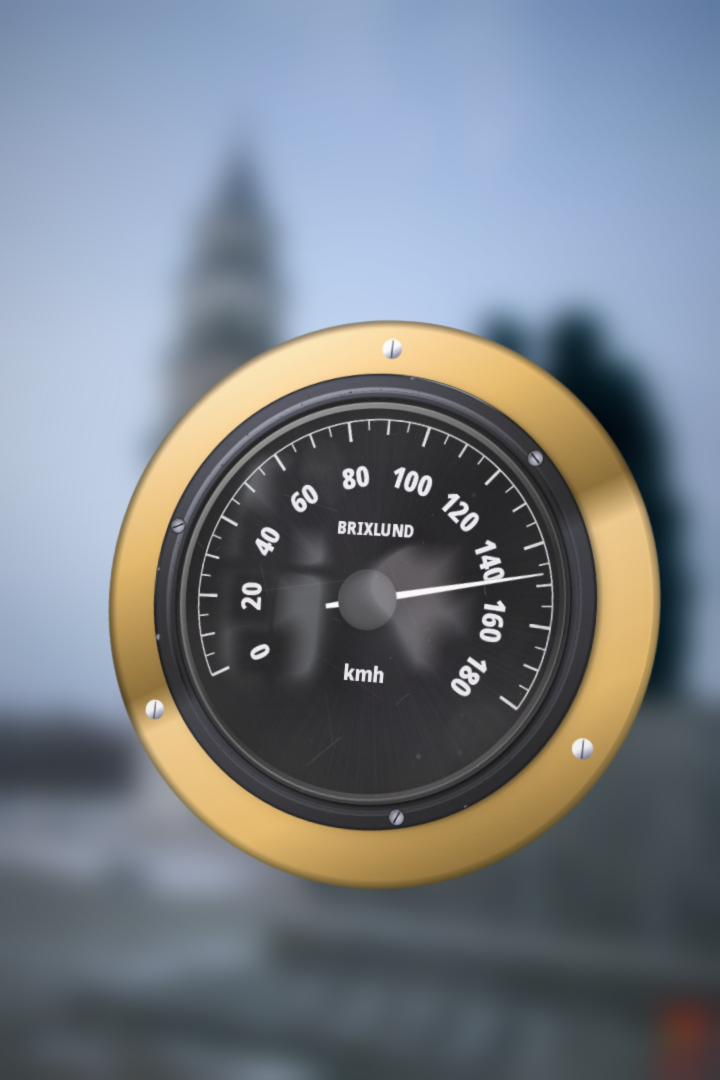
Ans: {"value": 147.5, "unit": "km/h"}
